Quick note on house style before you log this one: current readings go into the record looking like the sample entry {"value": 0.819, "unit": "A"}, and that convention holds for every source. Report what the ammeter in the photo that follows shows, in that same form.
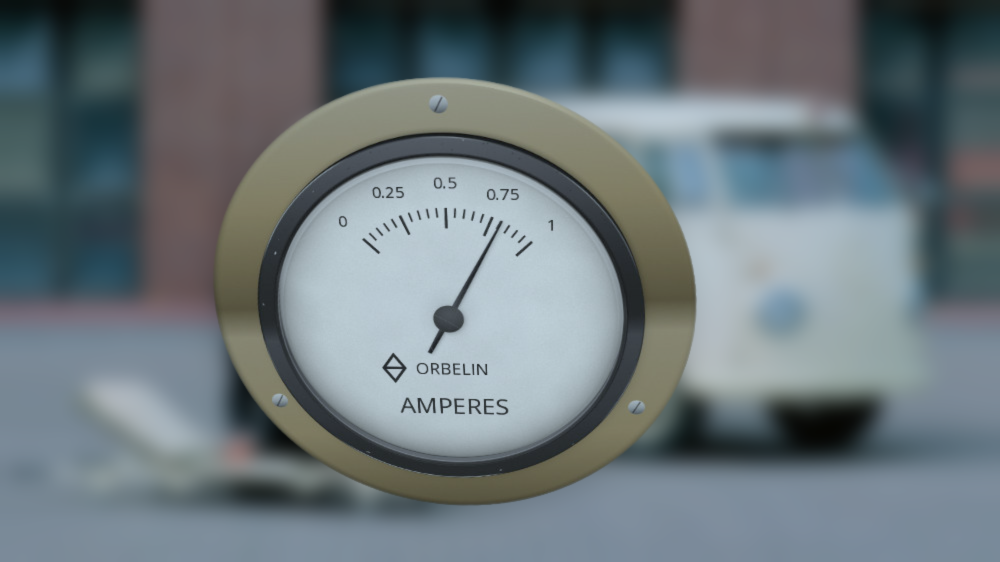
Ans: {"value": 0.8, "unit": "A"}
